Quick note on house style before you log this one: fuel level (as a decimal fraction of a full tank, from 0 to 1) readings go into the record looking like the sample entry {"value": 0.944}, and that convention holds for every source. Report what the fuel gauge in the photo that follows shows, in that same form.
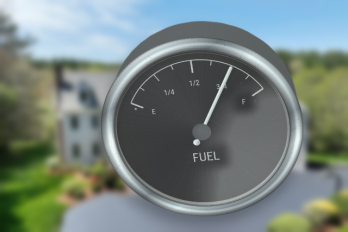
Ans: {"value": 0.75}
